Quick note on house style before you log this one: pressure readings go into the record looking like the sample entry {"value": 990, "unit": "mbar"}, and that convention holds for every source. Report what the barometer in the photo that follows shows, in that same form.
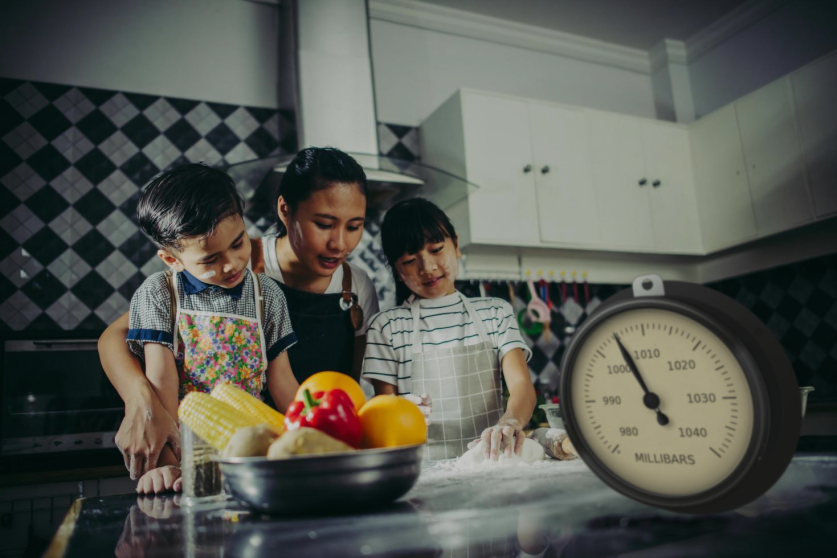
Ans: {"value": 1005, "unit": "mbar"}
